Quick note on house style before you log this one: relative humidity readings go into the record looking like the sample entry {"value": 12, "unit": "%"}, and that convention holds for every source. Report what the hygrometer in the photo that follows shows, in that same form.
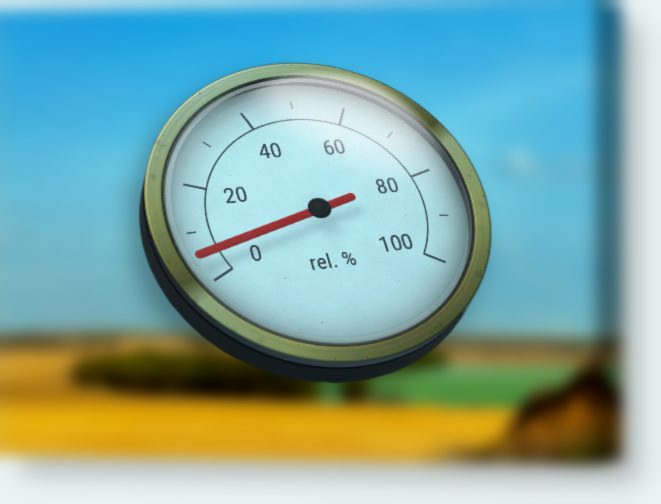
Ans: {"value": 5, "unit": "%"}
